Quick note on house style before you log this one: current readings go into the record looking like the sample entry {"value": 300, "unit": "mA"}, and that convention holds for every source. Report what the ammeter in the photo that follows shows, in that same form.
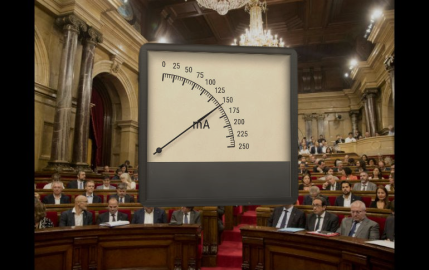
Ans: {"value": 150, "unit": "mA"}
